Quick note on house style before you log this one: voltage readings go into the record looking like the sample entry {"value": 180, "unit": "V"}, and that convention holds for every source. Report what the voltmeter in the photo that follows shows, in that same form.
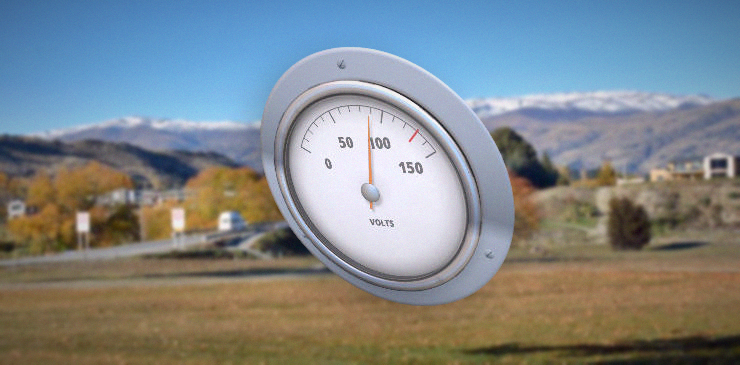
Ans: {"value": 90, "unit": "V"}
